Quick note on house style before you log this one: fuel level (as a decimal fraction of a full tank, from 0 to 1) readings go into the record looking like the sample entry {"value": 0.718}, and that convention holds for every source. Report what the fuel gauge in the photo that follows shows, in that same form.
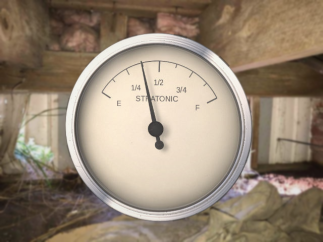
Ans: {"value": 0.375}
